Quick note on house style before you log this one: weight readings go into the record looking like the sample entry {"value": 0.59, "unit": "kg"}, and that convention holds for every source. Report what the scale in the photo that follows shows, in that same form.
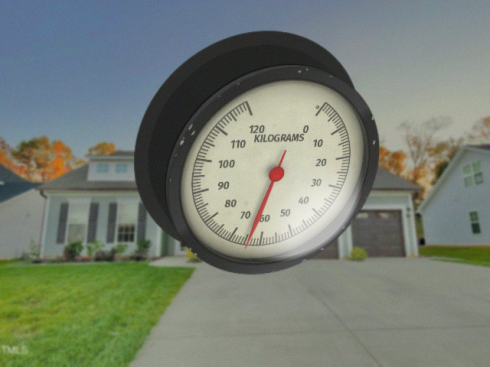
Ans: {"value": 65, "unit": "kg"}
